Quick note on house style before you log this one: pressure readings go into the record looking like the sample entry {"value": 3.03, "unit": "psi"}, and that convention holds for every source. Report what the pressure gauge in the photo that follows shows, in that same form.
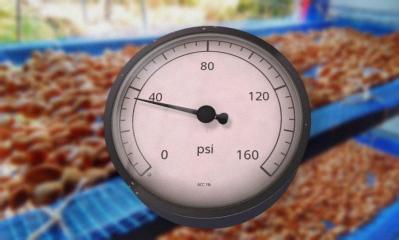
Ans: {"value": 35, "unit": "psi"}
